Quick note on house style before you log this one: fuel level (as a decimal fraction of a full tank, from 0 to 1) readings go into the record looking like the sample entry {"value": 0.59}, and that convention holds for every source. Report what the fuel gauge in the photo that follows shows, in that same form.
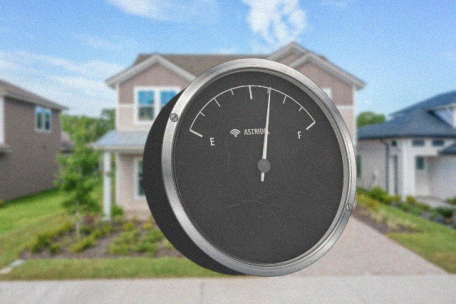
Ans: {"value": 0.625}
